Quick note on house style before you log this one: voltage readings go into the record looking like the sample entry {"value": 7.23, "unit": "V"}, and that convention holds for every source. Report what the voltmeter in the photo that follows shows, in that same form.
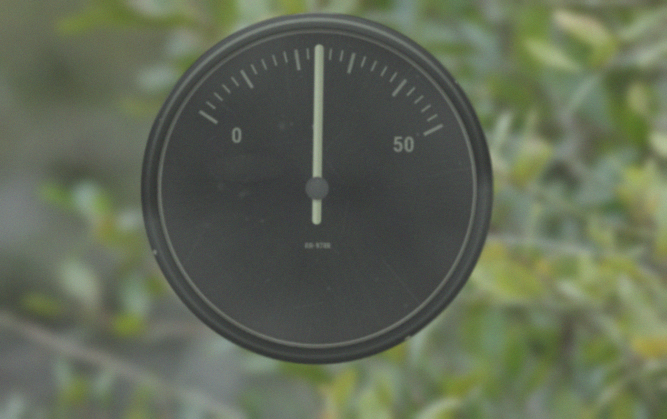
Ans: {"value": 24, "unit": "V"}
